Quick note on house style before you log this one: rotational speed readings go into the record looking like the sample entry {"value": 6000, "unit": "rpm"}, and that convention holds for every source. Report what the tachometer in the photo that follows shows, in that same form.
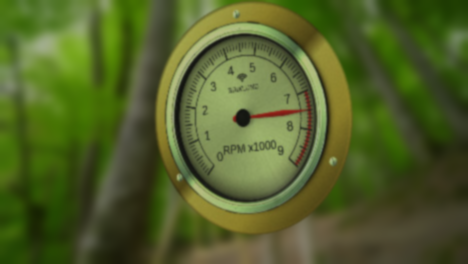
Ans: {"value": 7500, "unit": "rpm"}
